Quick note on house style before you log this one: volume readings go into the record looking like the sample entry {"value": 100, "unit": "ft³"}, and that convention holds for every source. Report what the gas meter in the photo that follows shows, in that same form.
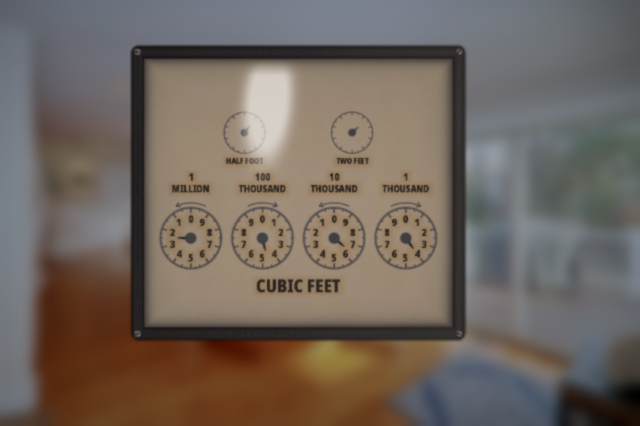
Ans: {"value": 246400, "unit": "ft³"}
